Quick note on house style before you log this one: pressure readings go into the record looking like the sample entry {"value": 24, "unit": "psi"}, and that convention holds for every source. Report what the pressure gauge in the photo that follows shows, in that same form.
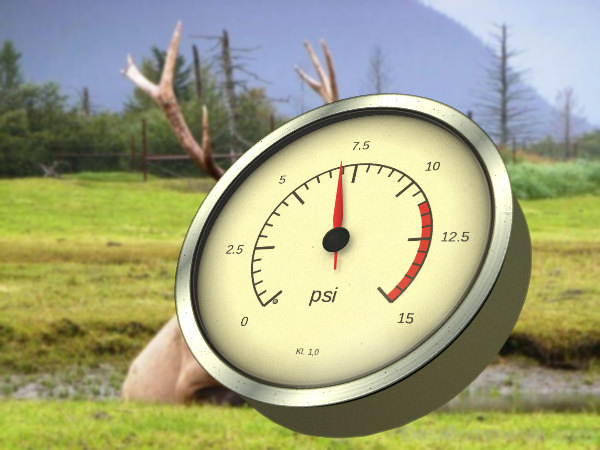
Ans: {"value": 7, "unit": "psi"}
